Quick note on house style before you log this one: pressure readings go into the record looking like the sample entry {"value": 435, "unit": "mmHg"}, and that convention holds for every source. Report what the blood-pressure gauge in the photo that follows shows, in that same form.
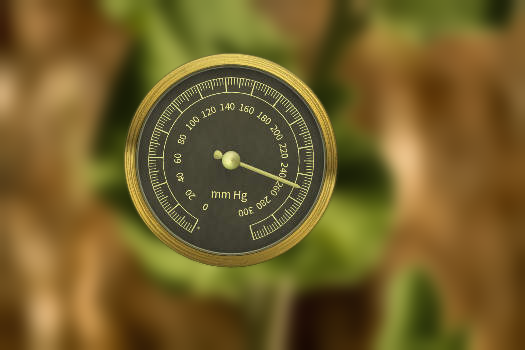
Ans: {"value": 250, "unit": "mmHg"}
